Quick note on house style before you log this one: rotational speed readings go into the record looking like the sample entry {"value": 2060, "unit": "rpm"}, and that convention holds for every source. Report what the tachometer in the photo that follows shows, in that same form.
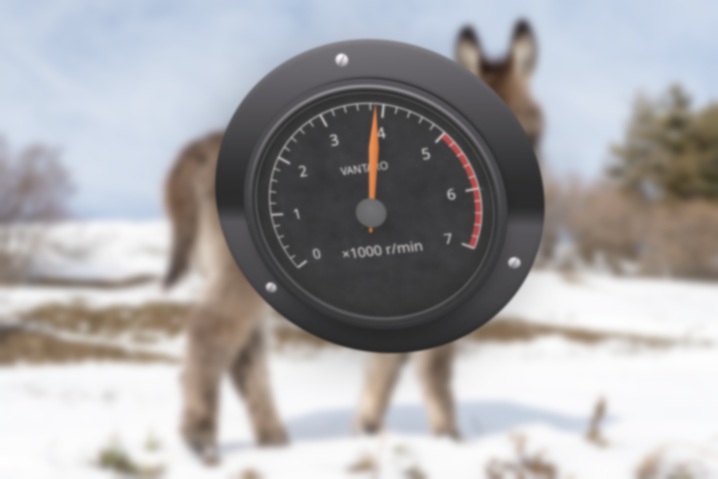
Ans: {"value": 3900, "unit": "rpm"}
